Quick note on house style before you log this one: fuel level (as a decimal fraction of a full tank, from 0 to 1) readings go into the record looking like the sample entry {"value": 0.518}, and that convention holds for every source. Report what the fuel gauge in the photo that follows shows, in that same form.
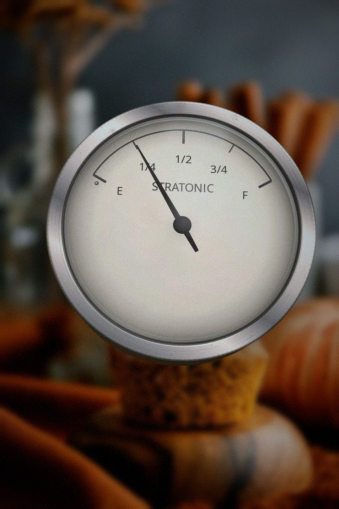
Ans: {"value": 0.25}
